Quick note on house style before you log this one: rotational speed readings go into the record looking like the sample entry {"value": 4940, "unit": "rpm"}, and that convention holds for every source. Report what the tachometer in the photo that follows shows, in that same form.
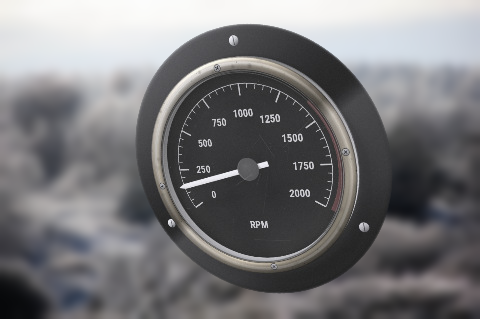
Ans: {"value": 150, "unit": "rpm"}
